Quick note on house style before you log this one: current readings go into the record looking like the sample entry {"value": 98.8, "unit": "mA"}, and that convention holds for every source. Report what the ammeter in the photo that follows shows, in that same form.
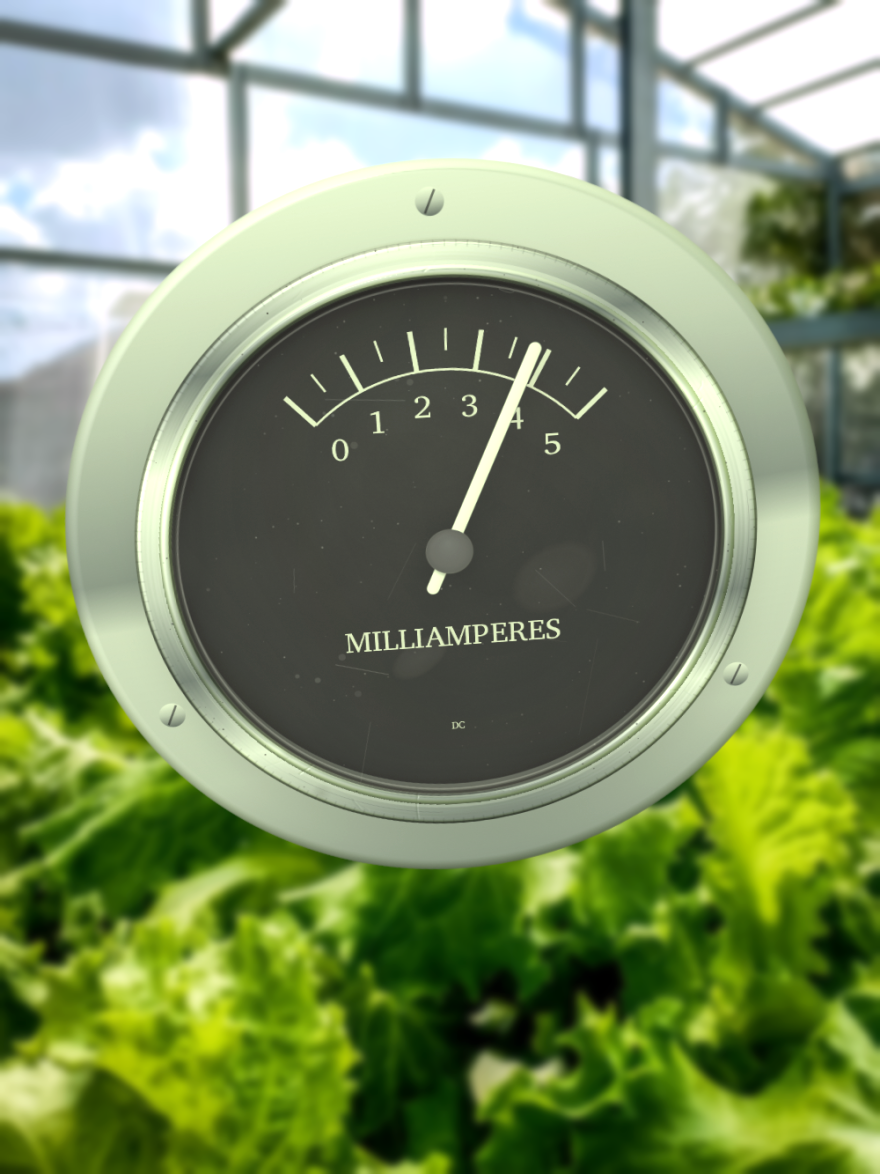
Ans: {"value": 3.75, "unit": "mA"}
